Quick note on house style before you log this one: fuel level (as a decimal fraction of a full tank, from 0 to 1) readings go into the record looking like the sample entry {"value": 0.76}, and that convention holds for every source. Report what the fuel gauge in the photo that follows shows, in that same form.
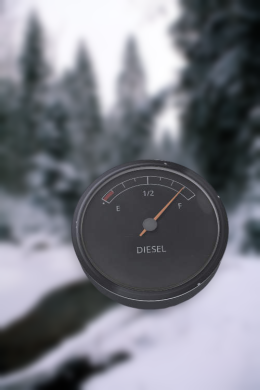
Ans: {"value": 0.875}
